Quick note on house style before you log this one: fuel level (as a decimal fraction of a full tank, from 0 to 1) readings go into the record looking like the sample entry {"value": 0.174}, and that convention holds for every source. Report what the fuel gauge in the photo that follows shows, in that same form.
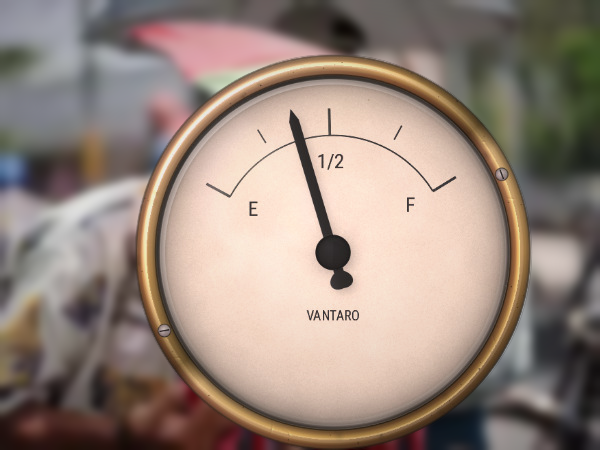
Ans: {"value": 0.375}
